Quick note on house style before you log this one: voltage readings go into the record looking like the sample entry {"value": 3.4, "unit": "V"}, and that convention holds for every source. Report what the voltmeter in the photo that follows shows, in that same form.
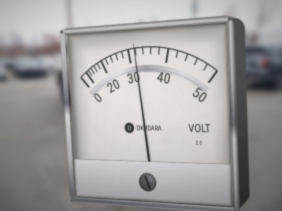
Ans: {"value": 32, "unit": "V"}
